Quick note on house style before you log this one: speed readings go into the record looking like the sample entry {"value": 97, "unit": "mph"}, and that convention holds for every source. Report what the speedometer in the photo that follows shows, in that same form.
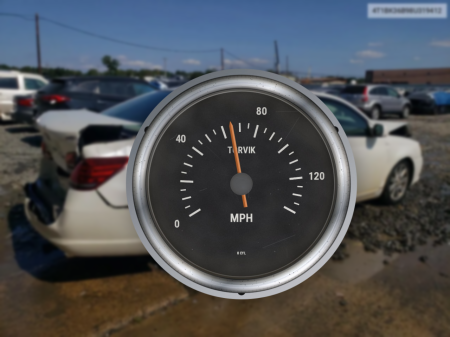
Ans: {"value": 65, "unit": "mph"}
